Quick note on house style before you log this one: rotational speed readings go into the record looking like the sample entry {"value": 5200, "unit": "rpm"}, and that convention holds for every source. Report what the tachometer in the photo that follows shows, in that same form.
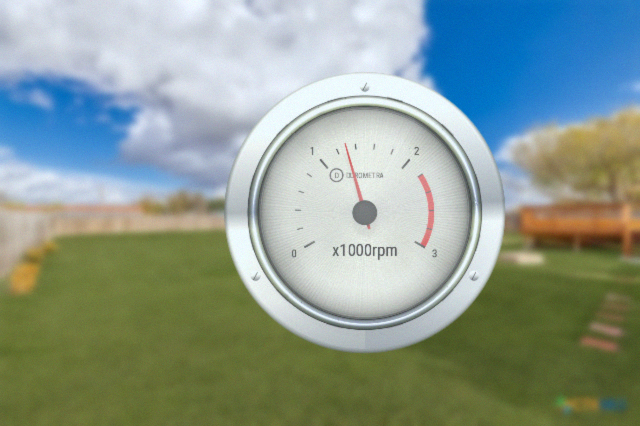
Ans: {"value": 1300, "unit": "rpm"}
